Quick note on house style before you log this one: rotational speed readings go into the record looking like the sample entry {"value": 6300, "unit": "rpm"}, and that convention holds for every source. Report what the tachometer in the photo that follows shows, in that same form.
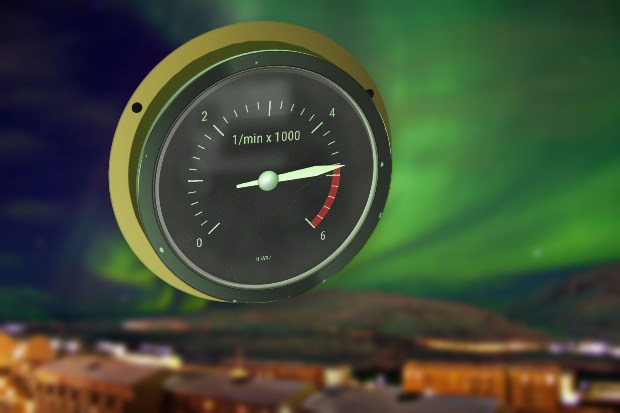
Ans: {"value": 4800, "unit": "rpm"}
